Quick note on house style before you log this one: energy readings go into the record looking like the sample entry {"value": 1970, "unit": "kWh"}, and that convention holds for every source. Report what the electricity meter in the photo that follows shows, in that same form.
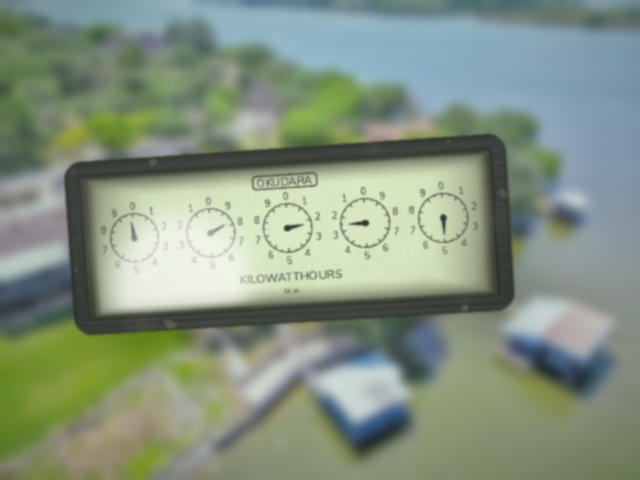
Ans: {"value": 98225, "unit": "kWh"}
